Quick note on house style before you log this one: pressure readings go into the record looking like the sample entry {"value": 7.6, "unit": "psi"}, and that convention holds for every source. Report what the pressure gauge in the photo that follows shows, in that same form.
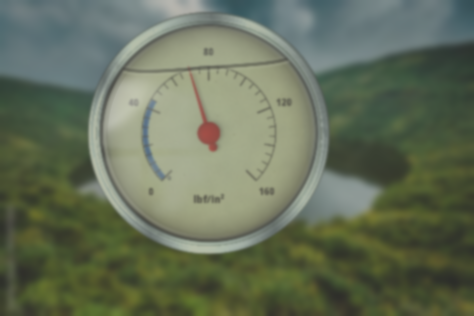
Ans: {"value": 70, "unit": "psi"}
